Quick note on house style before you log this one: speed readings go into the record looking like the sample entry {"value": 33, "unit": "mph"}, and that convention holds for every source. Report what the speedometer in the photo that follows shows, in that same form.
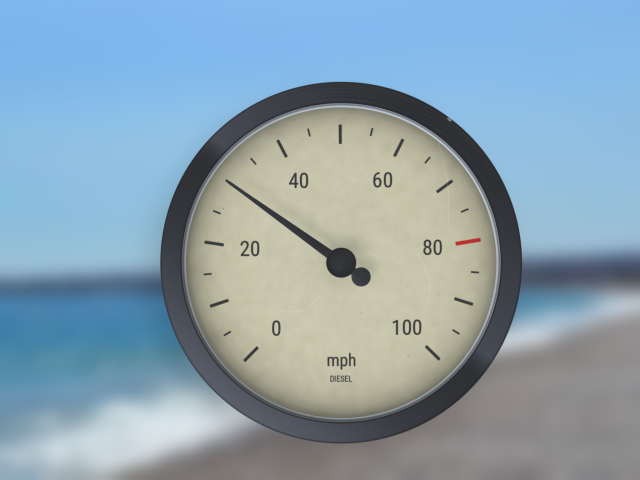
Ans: {"value": 30, "unit": "mph"}
